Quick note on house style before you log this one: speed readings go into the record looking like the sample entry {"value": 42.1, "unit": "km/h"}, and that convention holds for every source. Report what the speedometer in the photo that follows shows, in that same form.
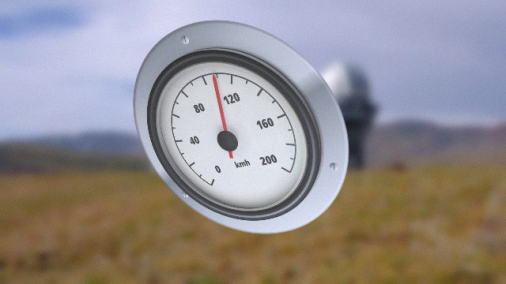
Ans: {"value": 110, "unit": "km/h"}
